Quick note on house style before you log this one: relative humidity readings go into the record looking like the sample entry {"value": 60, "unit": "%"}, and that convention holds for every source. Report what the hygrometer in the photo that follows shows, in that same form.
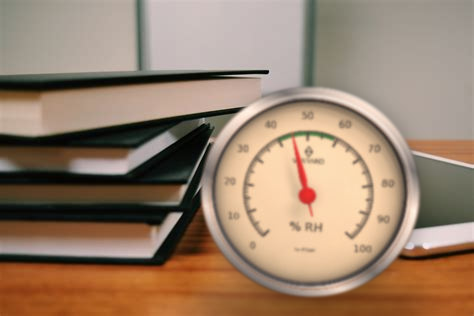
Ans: {"value": 45, "unit": "%"}
